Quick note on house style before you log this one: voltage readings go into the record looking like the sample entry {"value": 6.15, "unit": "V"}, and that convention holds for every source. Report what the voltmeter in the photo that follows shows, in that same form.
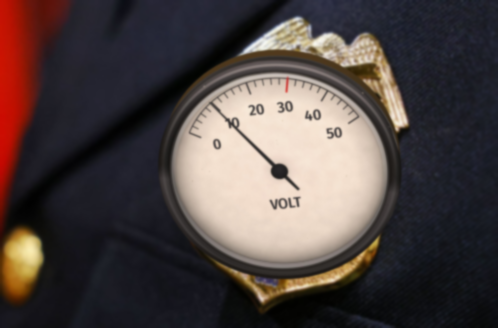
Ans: {"value": 10, "unit": "V"}
